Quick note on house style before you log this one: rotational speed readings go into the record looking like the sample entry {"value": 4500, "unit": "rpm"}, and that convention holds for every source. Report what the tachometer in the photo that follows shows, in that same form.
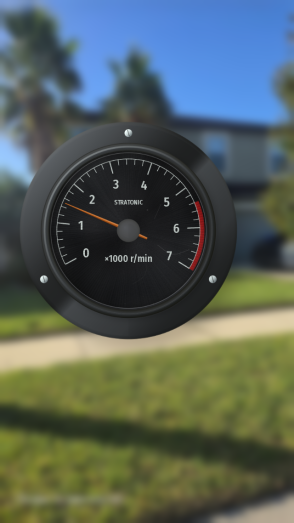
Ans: {"value": 1500, "unit": "rpm"}
